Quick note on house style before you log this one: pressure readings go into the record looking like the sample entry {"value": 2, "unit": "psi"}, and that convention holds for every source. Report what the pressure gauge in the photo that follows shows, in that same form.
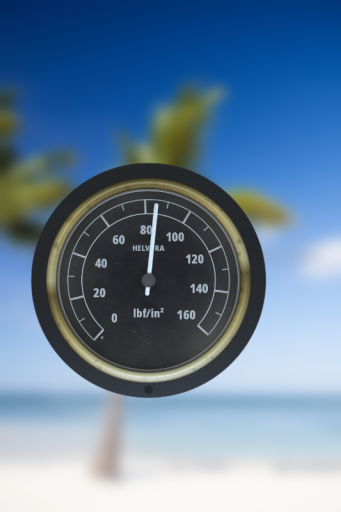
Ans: {"value": 85, "unit": "psi"}
